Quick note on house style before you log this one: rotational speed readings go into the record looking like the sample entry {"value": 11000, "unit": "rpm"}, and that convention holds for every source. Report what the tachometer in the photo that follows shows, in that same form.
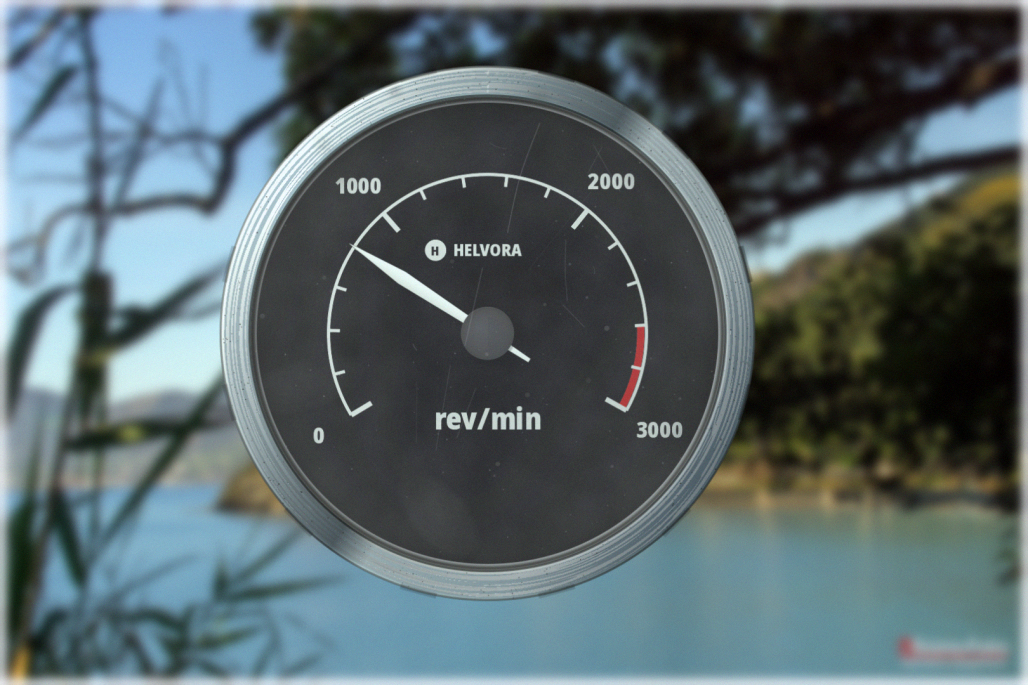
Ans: {"value": 800, "unit": "rpm"}
